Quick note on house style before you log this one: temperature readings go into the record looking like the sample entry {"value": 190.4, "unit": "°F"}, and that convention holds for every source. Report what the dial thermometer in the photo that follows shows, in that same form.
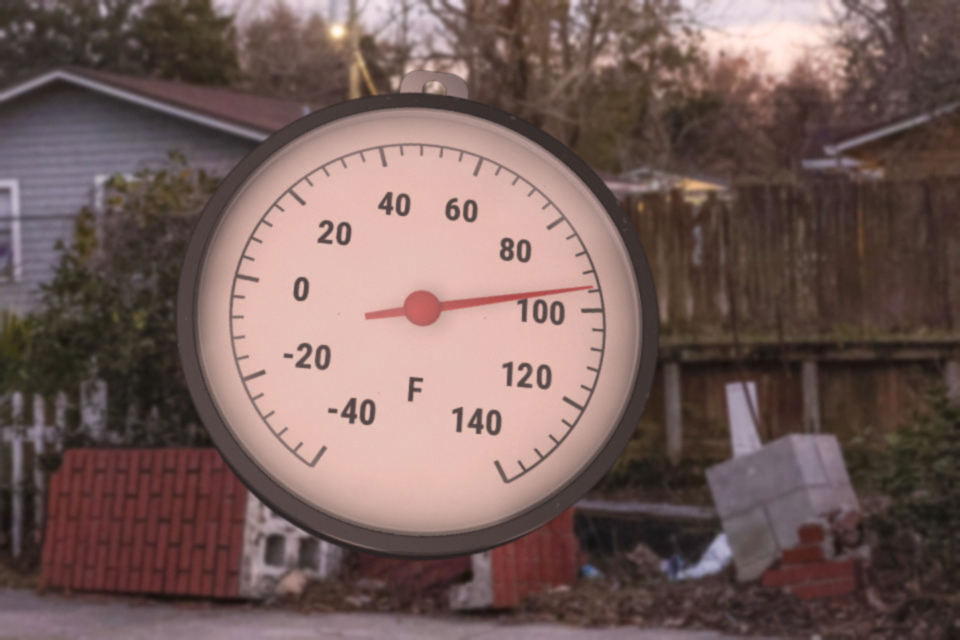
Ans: {"value": 96, "unit": "°F"}
